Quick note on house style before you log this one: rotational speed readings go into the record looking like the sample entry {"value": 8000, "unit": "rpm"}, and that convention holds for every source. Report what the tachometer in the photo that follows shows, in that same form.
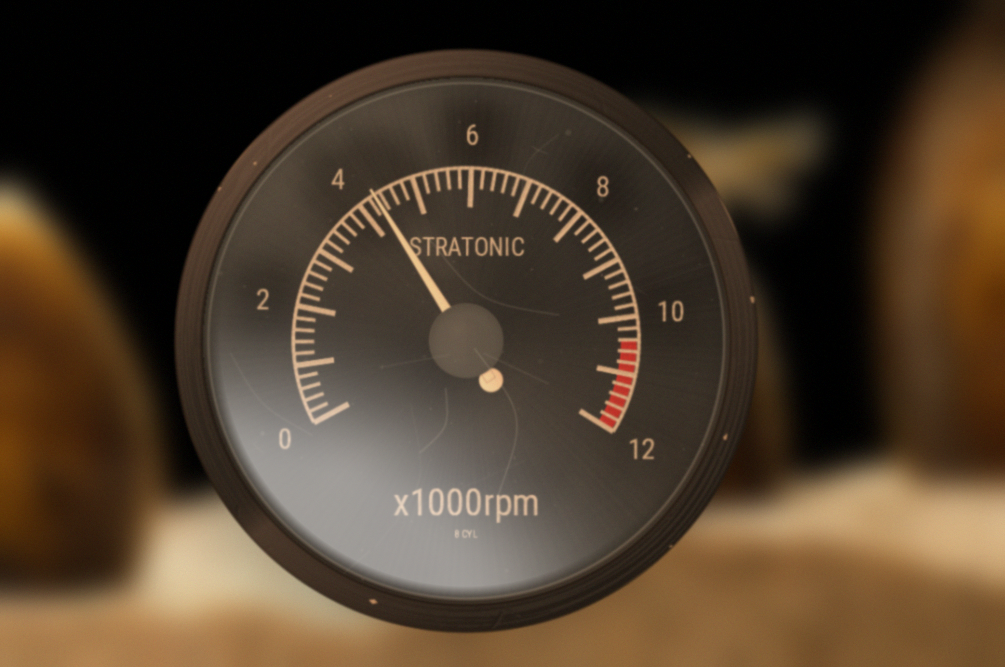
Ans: {"value": 4300, "unit": "rpm"}
